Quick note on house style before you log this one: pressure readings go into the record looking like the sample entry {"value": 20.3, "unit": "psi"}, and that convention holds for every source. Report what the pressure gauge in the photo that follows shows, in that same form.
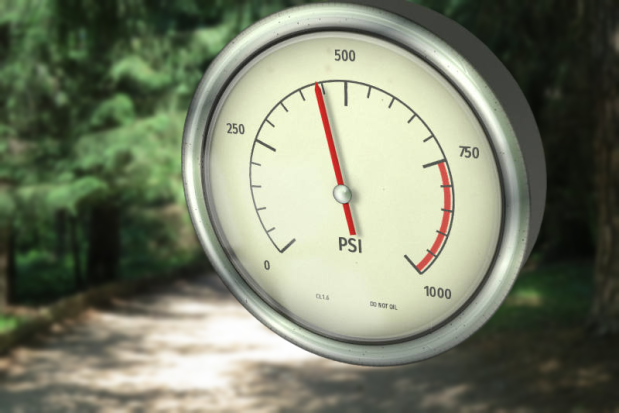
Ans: {"value": 450, "unit": "psi"}
